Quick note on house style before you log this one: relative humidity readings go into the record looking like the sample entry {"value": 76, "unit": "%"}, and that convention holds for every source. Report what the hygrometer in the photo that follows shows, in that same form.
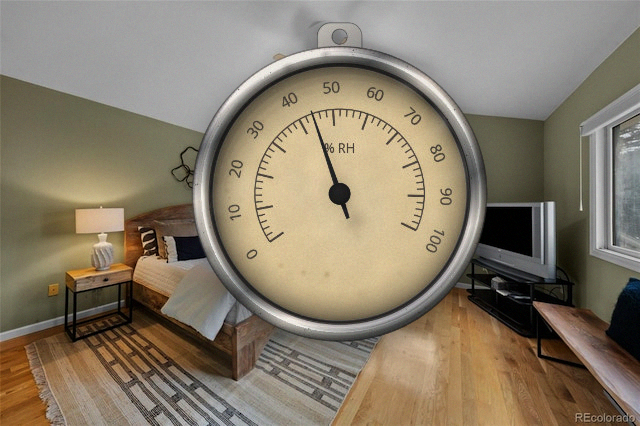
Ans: {"value": 44, "unit": "%"}
